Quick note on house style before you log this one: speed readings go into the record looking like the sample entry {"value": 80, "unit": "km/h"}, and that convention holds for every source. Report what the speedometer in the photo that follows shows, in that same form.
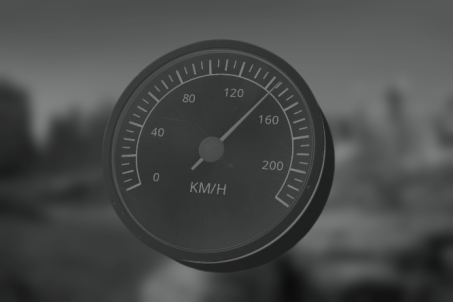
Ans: {"value": 145, "unit": "km/h"}
